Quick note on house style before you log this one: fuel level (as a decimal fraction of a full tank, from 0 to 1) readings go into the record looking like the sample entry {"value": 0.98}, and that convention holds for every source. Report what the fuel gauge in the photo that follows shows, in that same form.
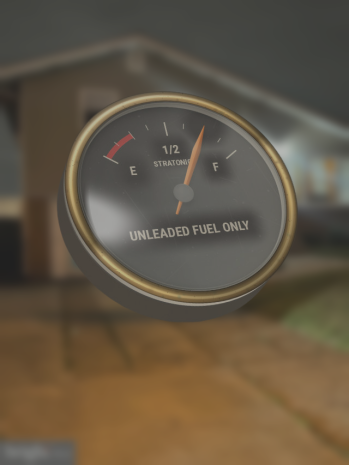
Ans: {"value": 0.75}
